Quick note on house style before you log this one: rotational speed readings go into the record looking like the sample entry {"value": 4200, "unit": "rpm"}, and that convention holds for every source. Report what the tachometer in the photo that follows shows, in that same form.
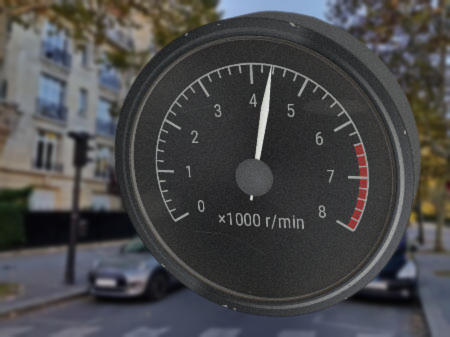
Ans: {"value": 4400, "unit": "rpm"}
